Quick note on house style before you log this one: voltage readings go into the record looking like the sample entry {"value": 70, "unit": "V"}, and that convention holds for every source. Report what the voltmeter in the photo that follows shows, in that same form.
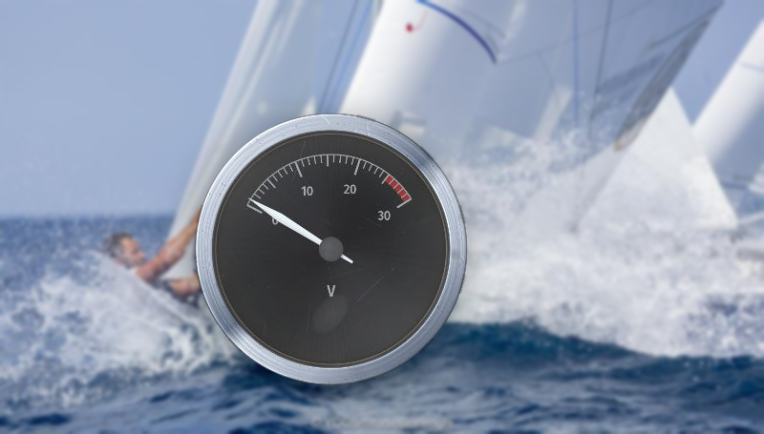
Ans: {"value": 1, "unit": "V"}
